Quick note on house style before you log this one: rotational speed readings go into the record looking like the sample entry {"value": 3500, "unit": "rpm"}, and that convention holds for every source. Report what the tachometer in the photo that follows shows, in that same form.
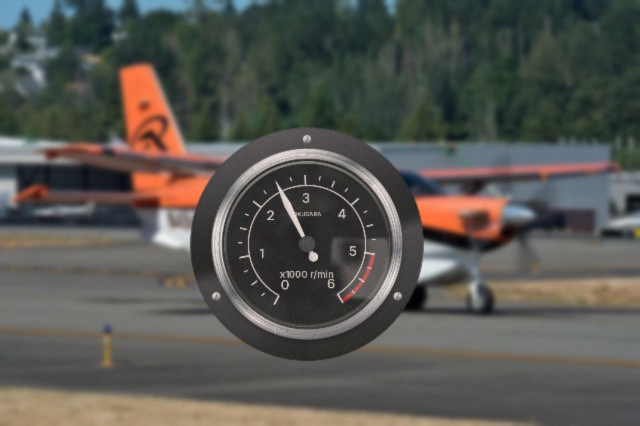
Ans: {"value": 2500, "unit": "rpm"}
